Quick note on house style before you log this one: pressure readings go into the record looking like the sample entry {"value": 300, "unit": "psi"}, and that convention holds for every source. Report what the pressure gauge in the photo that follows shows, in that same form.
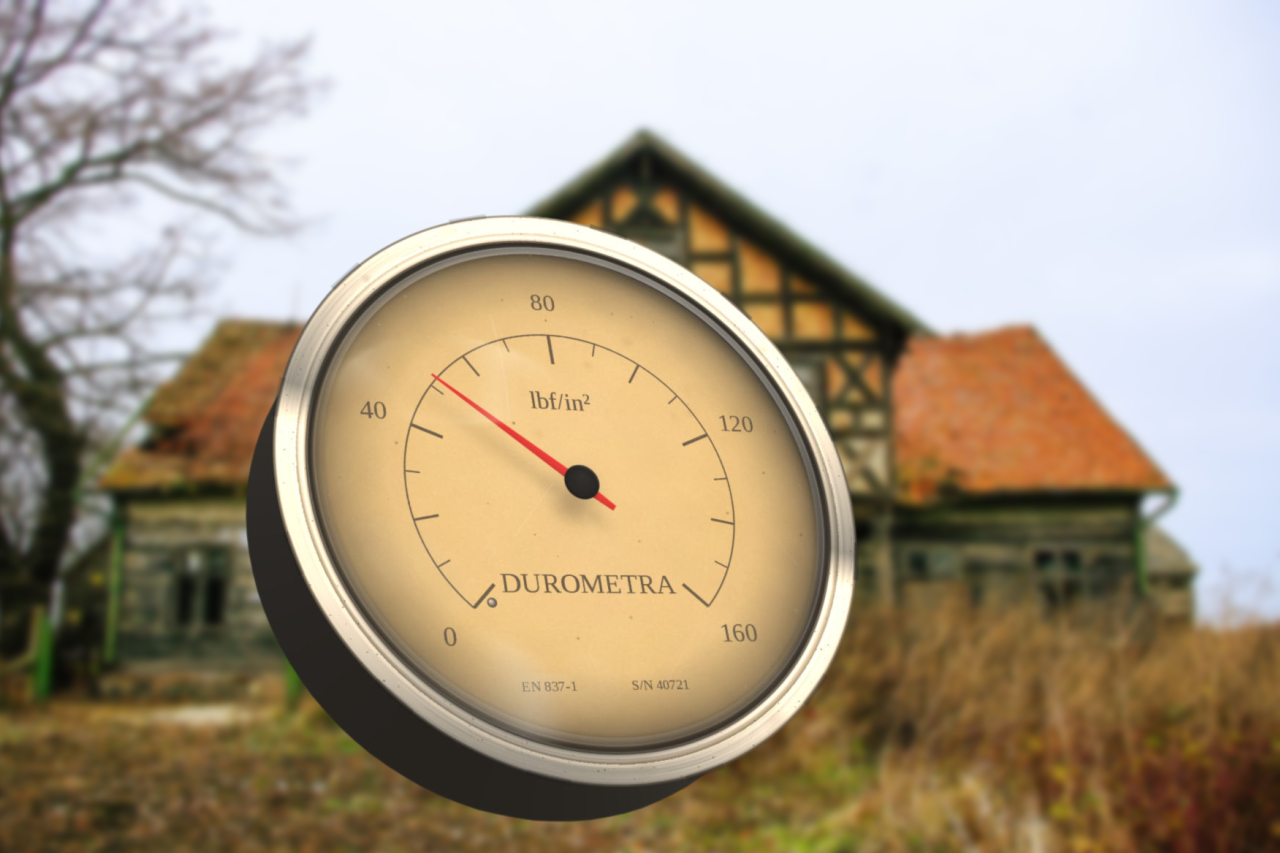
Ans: {"value": 50, "unit": "psi"}
